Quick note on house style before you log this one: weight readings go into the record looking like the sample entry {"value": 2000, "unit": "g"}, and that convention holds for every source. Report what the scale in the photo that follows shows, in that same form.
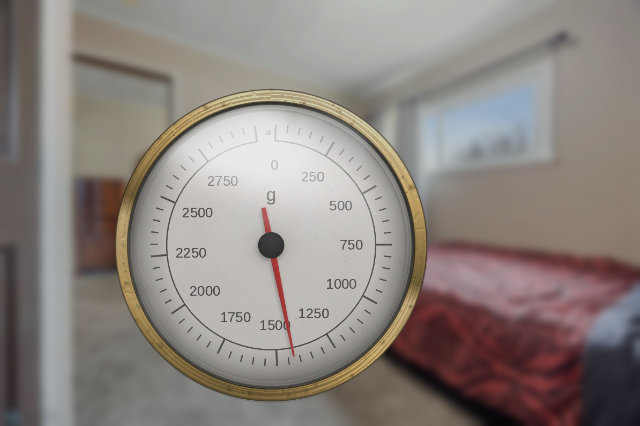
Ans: {"value": 1425, "unit": "g"}
